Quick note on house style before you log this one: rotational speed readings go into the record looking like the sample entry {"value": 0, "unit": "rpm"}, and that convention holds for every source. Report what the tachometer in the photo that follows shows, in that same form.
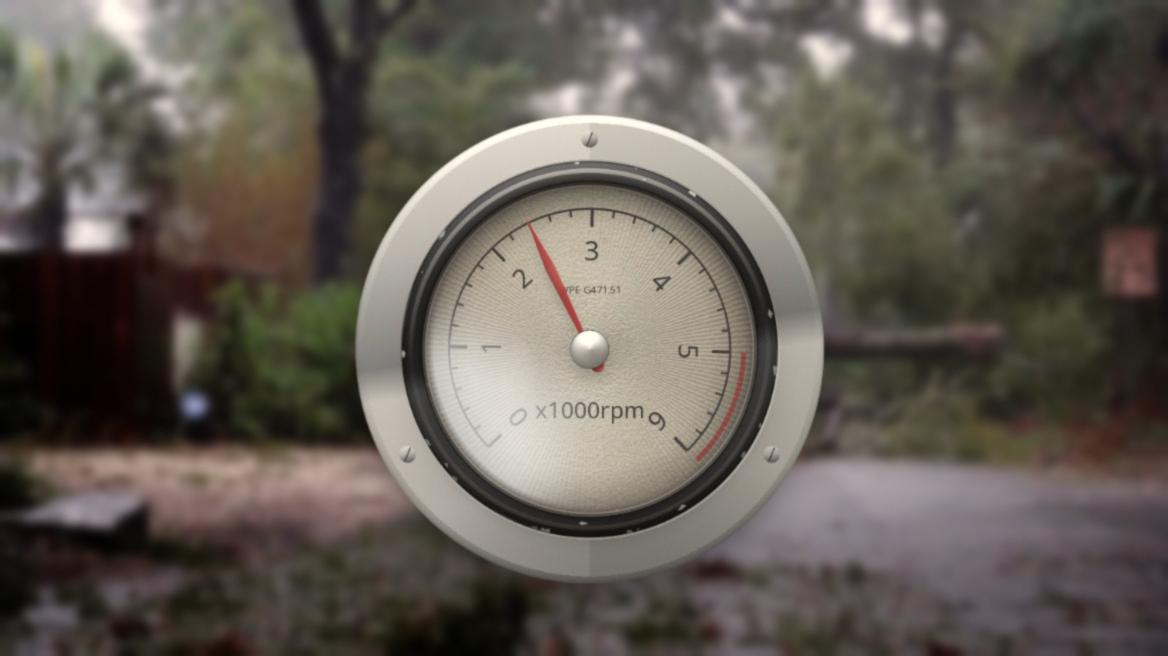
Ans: {"value": 2400, "unit": "rpm"}
